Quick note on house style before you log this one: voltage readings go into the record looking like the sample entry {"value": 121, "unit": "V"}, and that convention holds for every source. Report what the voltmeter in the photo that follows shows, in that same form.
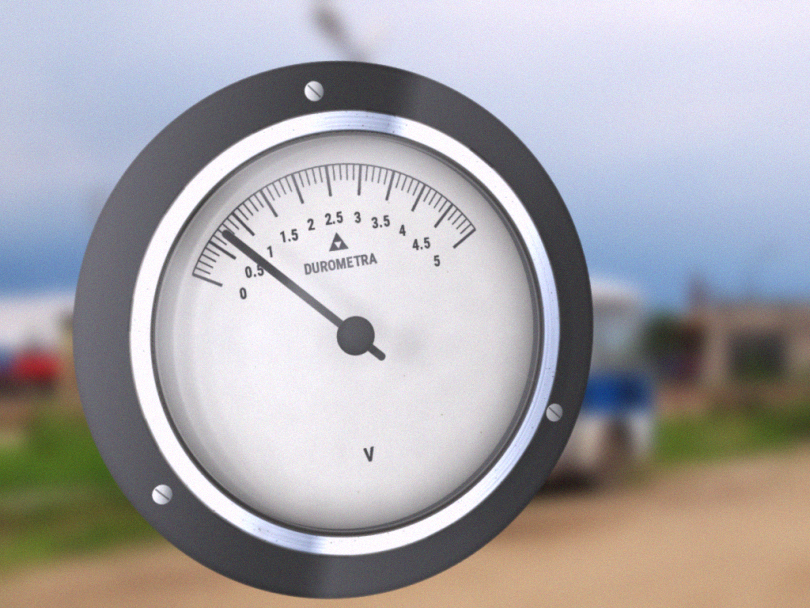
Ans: {"value": 0.7, "unit": "V"}
